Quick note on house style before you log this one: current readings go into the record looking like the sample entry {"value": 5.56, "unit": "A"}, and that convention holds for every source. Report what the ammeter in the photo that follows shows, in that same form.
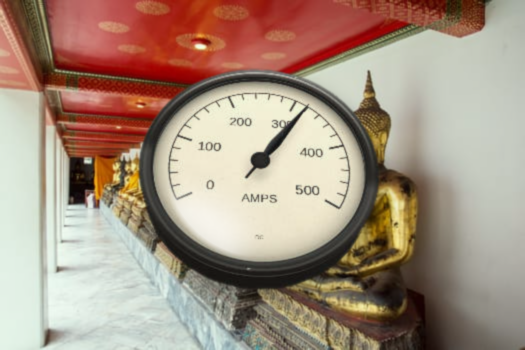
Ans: {"value": 320, "unit": "A"}
